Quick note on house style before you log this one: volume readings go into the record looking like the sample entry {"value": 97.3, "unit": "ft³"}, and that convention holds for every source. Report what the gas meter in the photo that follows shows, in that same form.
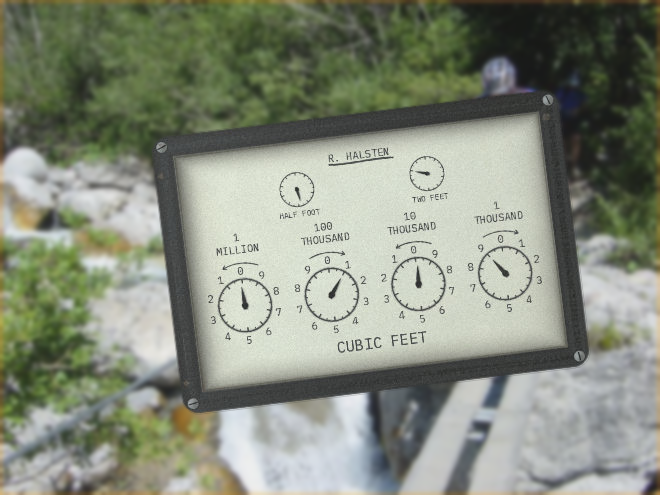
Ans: {"value": 9900, "unit": "ft³"}
